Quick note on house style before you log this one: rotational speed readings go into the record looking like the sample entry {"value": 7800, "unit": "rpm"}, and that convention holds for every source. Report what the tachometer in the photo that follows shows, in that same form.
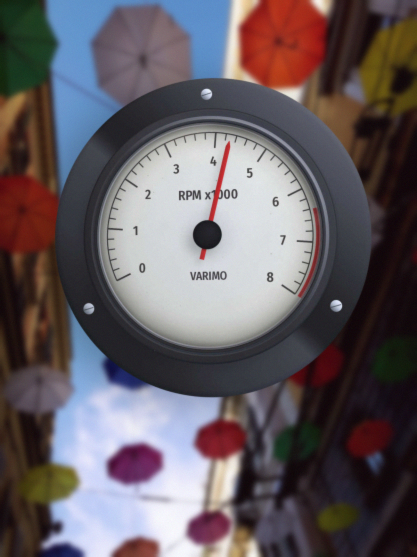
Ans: {"value": 4300, "unit": "rpm"}
